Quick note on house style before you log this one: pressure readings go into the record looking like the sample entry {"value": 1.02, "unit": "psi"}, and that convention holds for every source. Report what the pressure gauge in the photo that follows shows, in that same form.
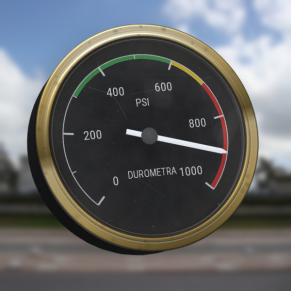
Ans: {"value": 900, "unit": "psi"}
